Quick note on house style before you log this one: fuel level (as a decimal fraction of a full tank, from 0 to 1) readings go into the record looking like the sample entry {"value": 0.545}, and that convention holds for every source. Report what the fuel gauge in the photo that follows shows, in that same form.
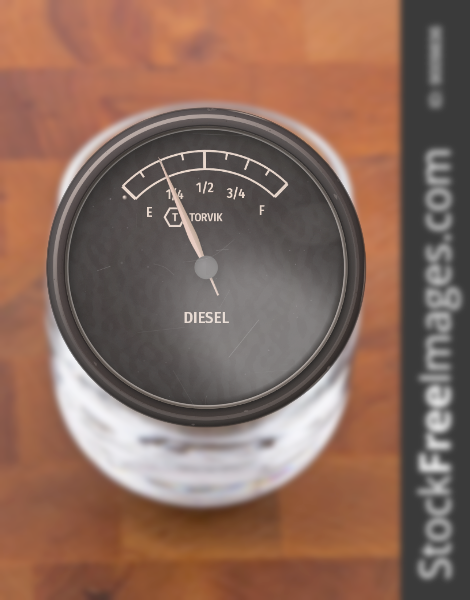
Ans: {"value": 0.25}
